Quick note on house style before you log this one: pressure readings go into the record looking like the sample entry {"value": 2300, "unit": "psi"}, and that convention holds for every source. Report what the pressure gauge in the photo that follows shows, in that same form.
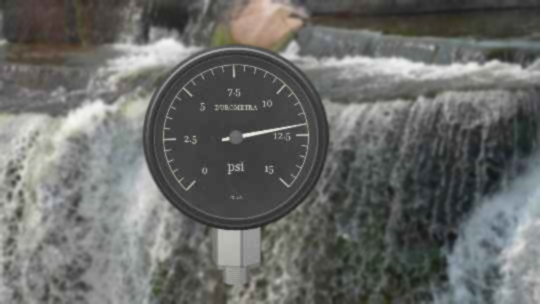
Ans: {"value": 12, "unit": "psi"}
